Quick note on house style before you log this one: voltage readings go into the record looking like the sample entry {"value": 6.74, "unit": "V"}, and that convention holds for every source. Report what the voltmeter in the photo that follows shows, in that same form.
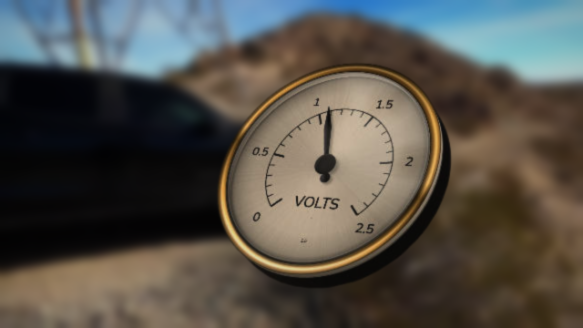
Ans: {"value": 1.1, "unit": "V"}
